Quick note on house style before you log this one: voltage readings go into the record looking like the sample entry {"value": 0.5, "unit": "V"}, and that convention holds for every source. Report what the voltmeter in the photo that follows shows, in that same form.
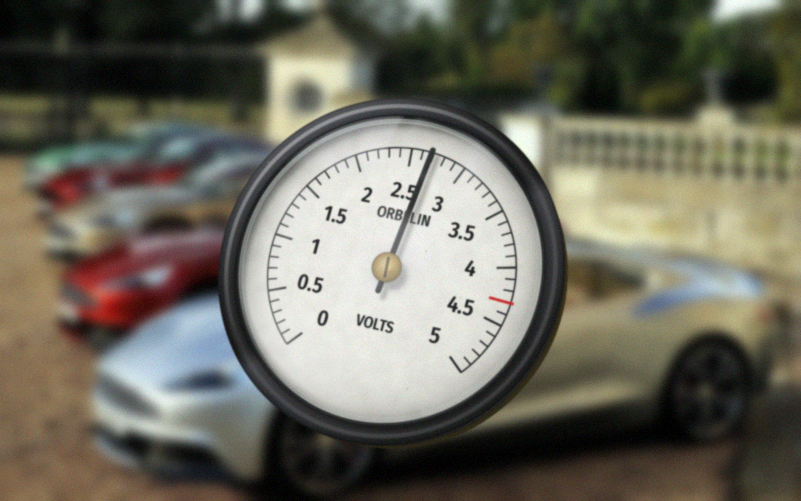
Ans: {"value": 2.7, "unit": "V"}
